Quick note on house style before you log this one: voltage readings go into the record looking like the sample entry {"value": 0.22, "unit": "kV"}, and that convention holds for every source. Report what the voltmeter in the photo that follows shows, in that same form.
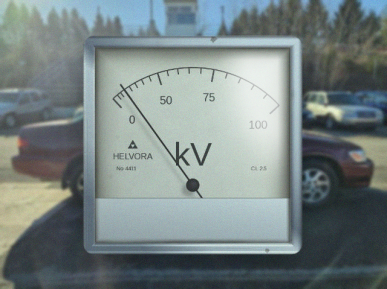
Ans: {"value": 25, "unit": "kV"}
